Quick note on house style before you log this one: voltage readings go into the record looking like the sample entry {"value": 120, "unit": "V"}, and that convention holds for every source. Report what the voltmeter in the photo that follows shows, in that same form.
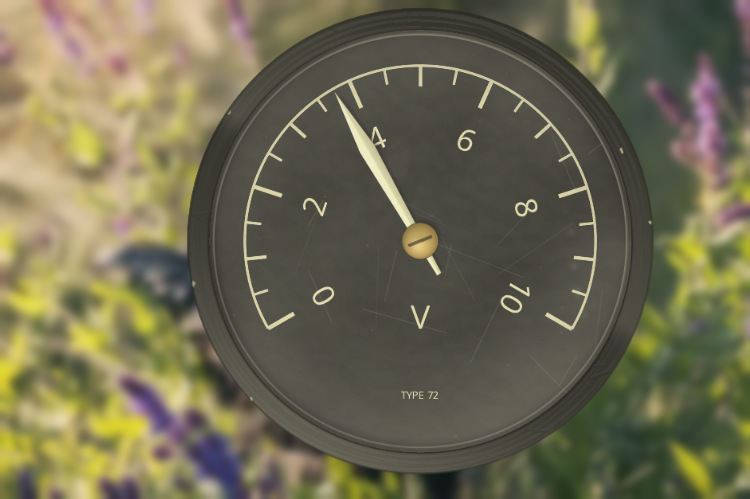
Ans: {"value": 3.75, "unit": "V"}
